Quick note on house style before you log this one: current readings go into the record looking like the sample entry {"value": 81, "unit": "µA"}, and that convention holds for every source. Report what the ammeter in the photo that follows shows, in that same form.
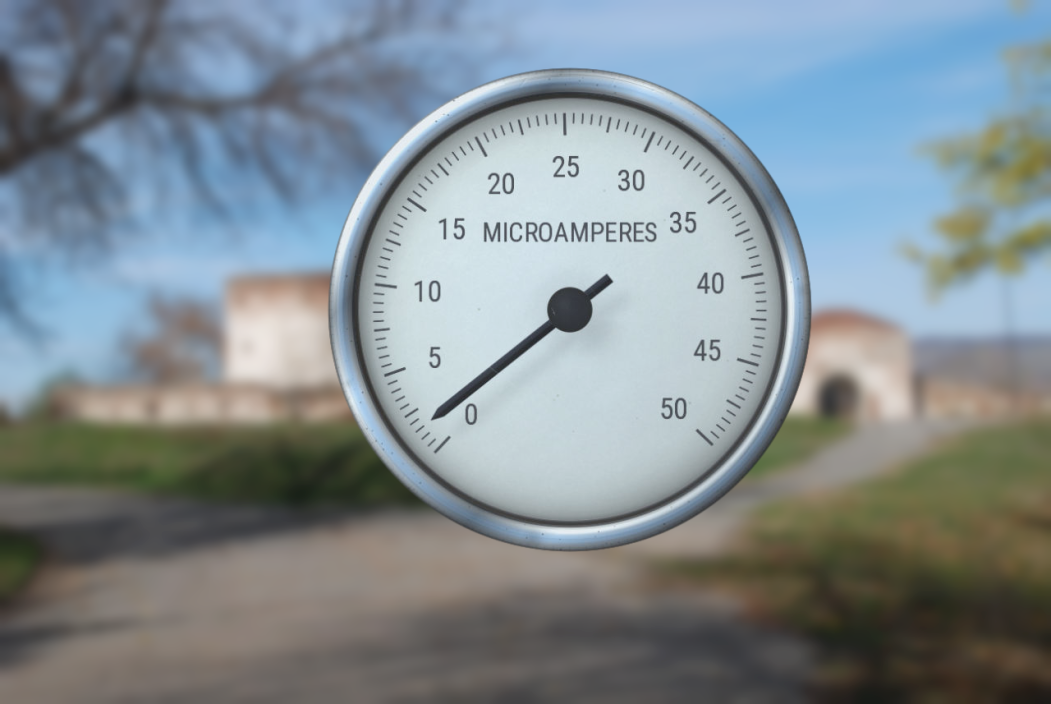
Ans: {"value": 1.5, "unit": "µA"}
